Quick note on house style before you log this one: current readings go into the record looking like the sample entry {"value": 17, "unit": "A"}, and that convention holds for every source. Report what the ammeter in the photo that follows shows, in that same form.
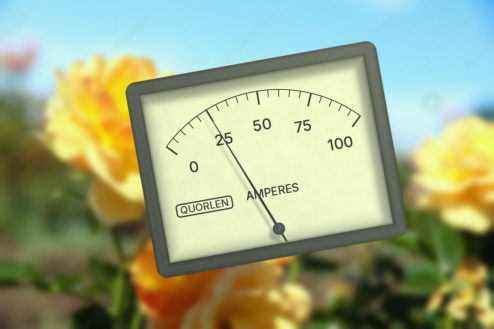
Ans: {"value": 25, "unit": "A"}
